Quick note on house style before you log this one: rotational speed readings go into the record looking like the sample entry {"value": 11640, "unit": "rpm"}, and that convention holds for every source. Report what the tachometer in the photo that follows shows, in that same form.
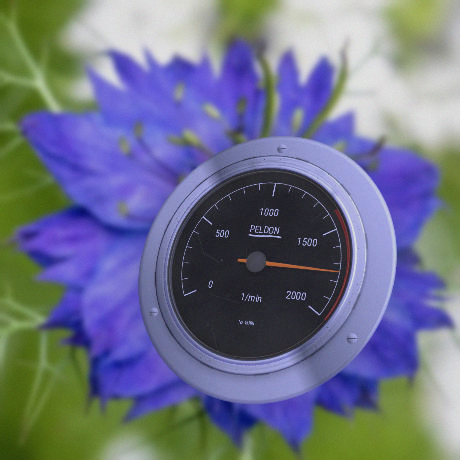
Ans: {"value": 1750, "unit": "rpm"}
